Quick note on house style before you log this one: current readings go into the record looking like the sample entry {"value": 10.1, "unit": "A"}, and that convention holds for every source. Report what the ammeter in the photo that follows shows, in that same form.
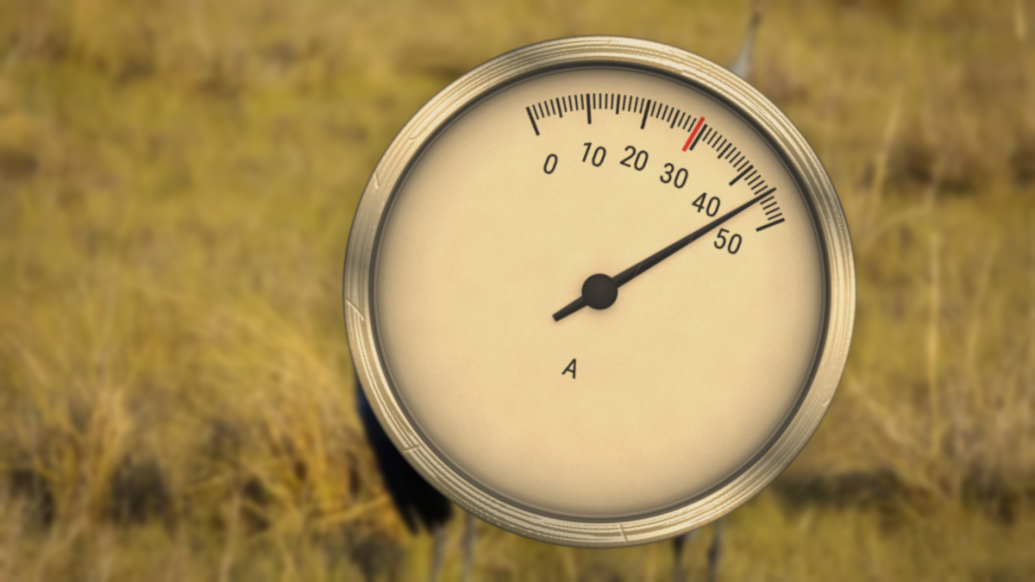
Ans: {"value": 45, "unit": "A"}
